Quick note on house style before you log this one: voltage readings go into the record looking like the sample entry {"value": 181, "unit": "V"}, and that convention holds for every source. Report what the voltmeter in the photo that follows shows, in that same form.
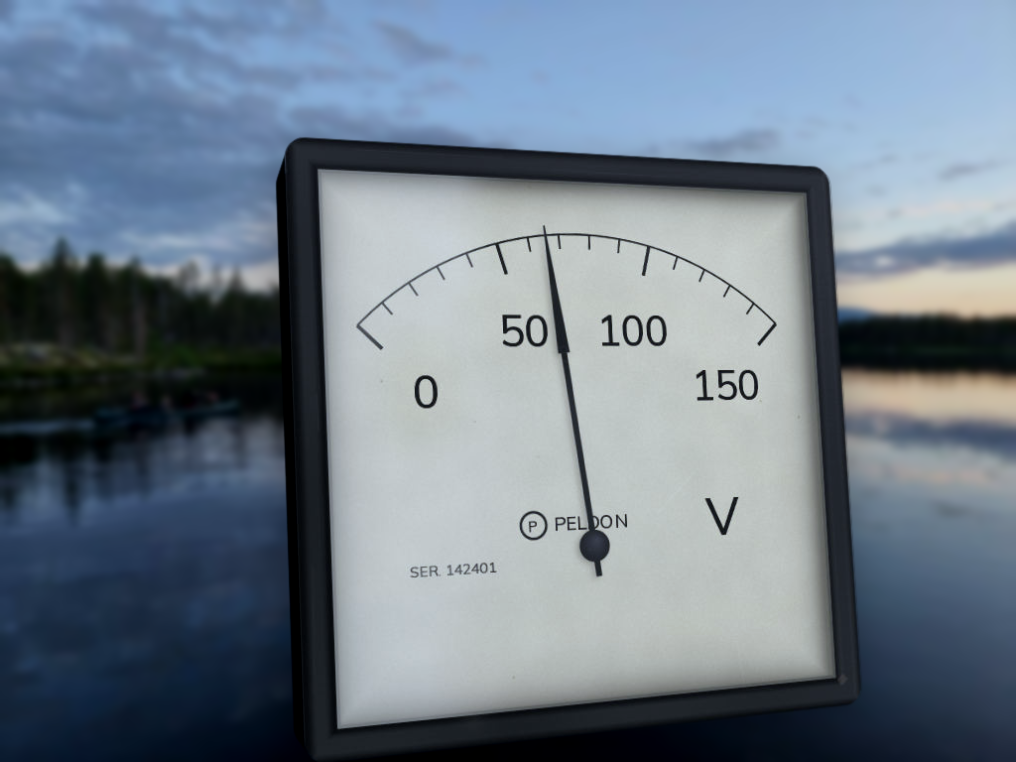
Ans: {"value": 65, "unit": "V"}
